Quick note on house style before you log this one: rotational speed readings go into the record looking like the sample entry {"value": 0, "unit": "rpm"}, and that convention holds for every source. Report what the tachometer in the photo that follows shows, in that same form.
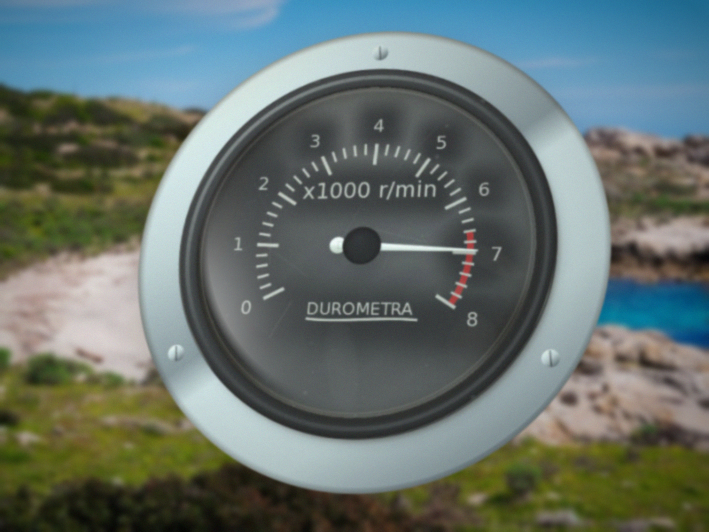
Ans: {"value": 7000, "unit": "rpm"}
